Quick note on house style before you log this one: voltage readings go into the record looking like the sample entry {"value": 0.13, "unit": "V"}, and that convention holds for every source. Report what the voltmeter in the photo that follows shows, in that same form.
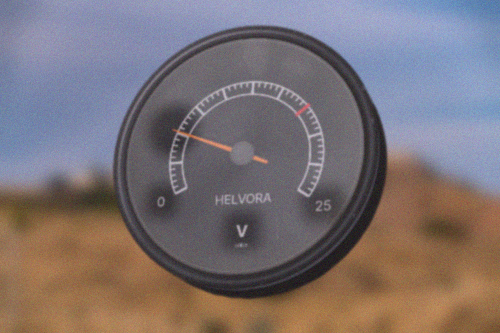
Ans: {"value": 5, "unit": "V"}
